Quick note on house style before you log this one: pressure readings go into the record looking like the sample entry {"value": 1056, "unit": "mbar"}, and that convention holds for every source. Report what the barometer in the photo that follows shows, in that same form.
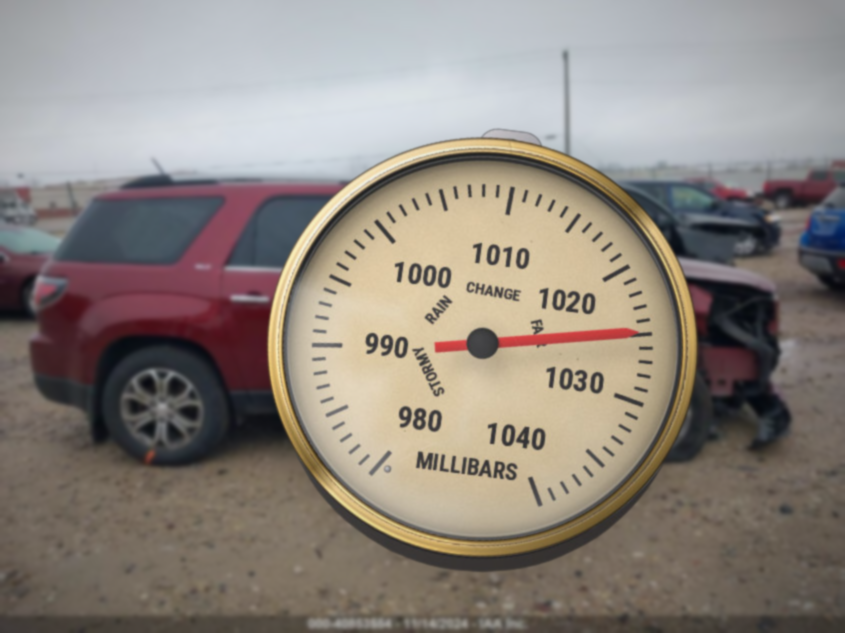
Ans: {"value": 1025, "unit": "mbar"}
